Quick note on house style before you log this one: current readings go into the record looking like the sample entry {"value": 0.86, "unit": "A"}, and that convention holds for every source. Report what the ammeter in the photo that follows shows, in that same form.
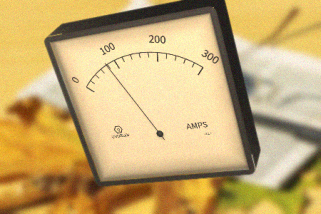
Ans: {"value": 80, "unit": "A"}
